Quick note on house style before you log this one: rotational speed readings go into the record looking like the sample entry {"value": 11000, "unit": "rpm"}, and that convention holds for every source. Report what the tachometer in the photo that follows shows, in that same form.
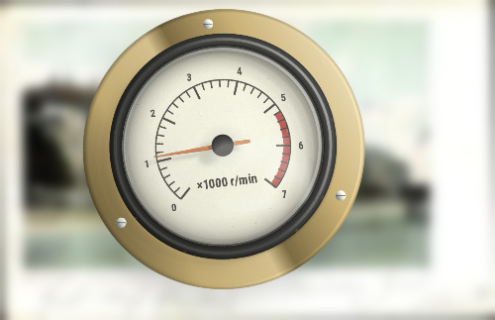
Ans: {"value": 1100, "unit": "rpm"}
